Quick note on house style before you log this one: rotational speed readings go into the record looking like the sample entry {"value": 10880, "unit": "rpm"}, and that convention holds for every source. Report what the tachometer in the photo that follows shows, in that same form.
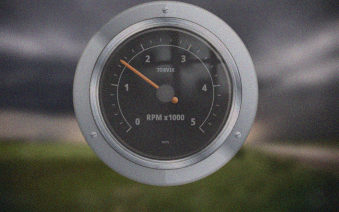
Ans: {"value": 1500, "unit": "rpm"}
